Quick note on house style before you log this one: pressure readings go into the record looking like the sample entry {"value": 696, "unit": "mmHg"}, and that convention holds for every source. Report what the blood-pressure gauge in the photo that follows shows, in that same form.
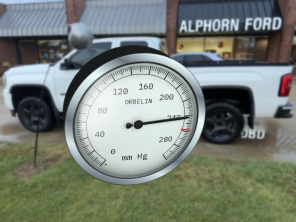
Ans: {"value": 240, "unit": "mmHg"}
